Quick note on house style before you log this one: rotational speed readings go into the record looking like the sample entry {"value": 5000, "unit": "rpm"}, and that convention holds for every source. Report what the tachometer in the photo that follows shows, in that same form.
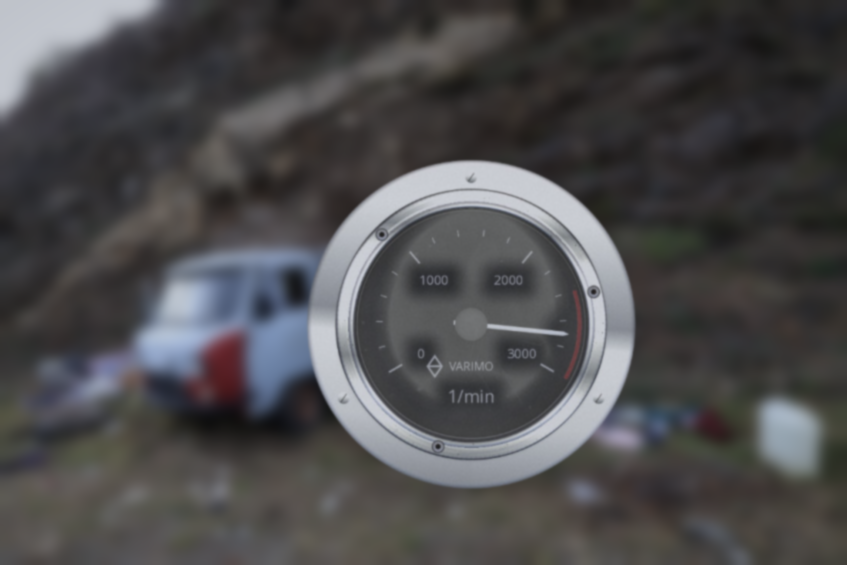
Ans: {"value": 2700, "unit": "rpm"}
